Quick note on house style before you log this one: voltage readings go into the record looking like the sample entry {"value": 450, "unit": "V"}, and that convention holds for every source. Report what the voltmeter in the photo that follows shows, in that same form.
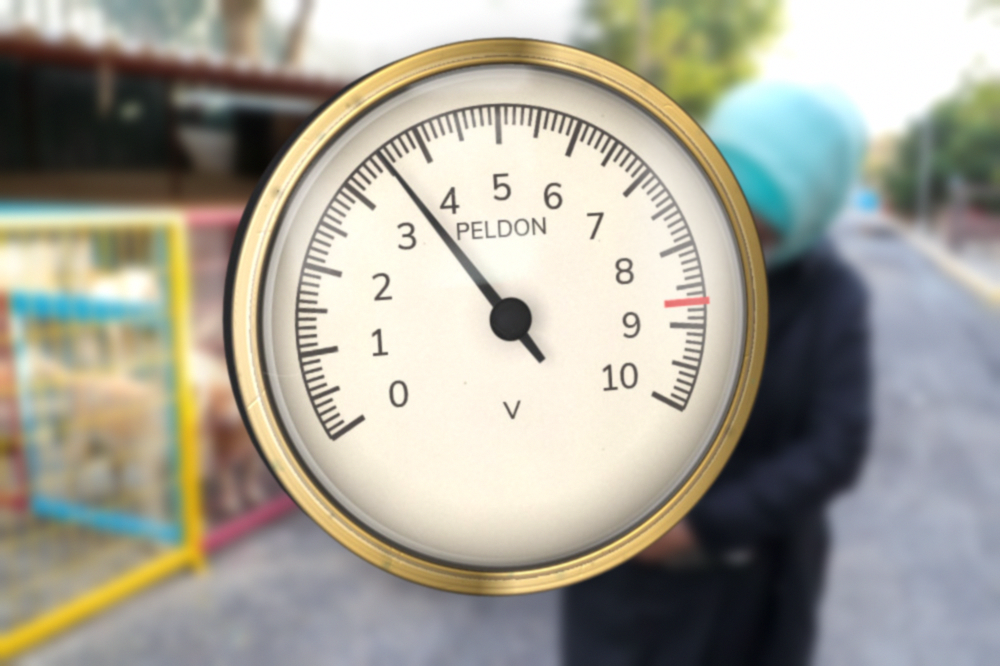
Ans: {"value": 3.5, "unit": "V"}
